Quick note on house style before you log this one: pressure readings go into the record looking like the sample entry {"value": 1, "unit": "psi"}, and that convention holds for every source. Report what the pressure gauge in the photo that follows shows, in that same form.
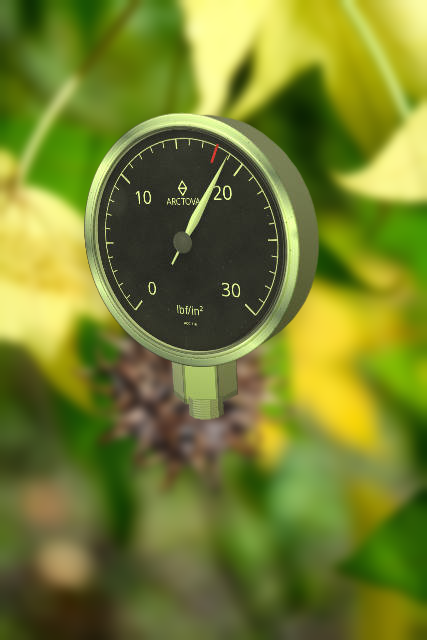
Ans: {"value": 19, "unit": "psi"}
